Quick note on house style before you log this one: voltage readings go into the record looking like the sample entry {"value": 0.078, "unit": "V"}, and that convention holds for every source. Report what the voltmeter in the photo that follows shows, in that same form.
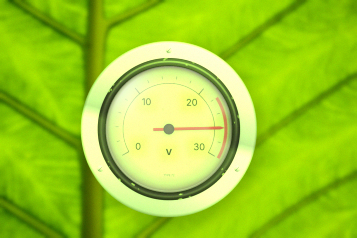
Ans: {"value": 26, "unit": "V"}
